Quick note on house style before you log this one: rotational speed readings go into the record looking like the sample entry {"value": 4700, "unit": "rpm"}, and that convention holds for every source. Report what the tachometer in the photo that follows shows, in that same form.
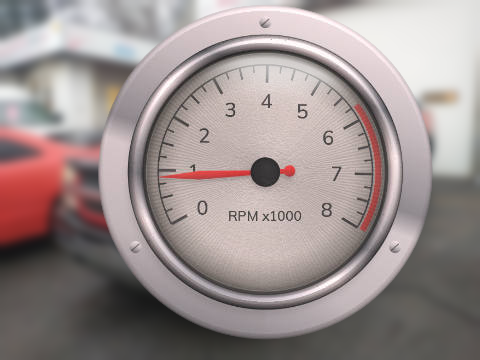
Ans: {"value": 875, "unit": "rpm"}
